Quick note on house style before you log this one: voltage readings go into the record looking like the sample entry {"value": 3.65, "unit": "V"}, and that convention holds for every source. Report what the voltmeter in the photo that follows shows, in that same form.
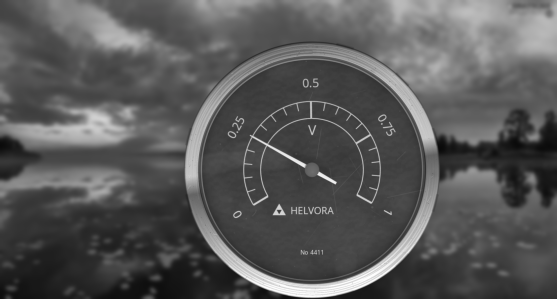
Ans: {"value": 0.25, "unit": "V"}
